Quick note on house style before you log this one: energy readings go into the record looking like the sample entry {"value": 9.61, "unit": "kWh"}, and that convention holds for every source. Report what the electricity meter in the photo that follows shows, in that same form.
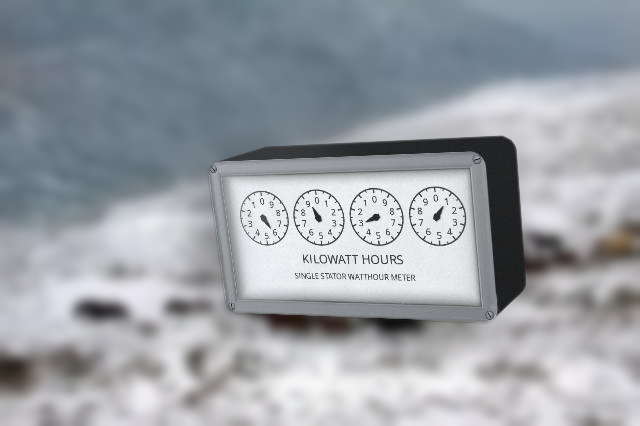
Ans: {"value": 5931, "unit": "kWh"}
